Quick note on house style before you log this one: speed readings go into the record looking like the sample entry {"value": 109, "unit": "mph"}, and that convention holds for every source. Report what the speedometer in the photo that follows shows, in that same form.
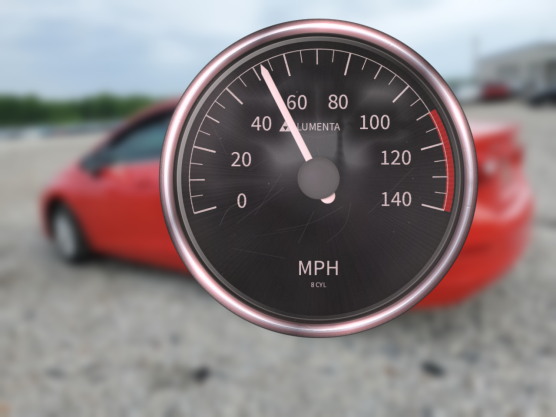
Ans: {"value": 52.5, "unit": "mph"}
